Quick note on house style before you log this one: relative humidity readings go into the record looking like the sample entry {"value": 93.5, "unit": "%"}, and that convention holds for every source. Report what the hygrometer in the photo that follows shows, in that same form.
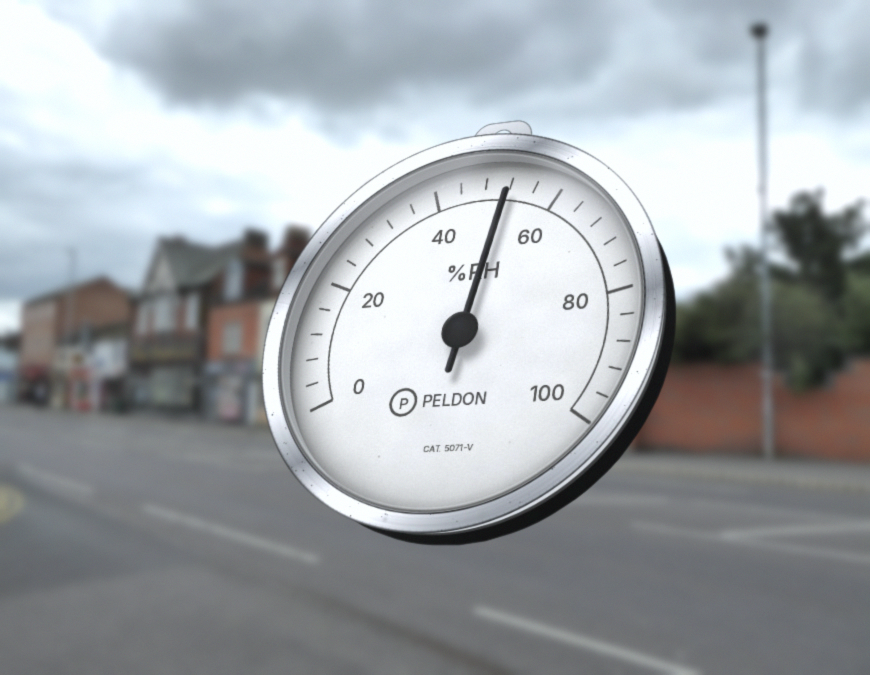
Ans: {"value": 52, "unit": "%"}
